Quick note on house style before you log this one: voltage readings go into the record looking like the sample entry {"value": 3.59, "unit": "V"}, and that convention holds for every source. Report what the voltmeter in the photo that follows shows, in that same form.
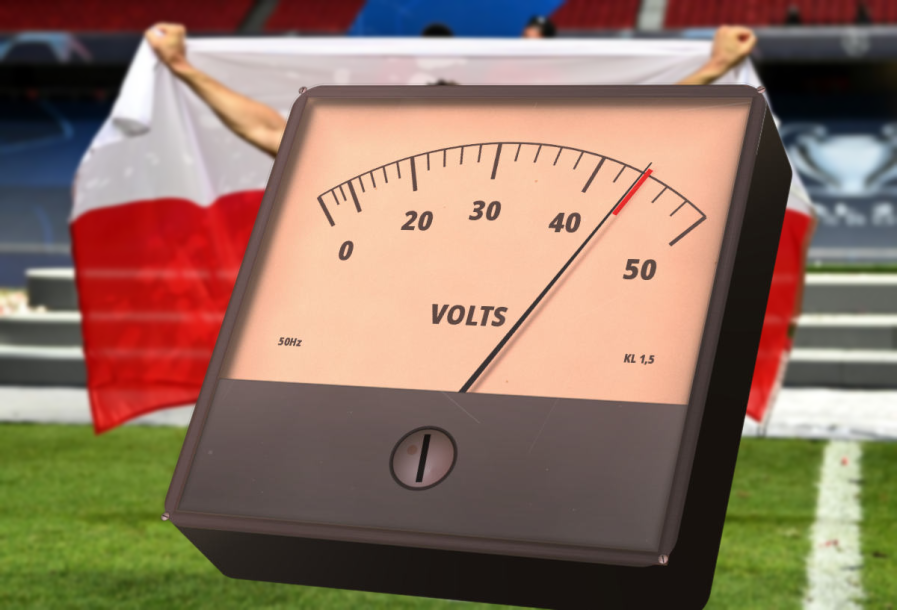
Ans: {"value": 44, "unit": "V"}
